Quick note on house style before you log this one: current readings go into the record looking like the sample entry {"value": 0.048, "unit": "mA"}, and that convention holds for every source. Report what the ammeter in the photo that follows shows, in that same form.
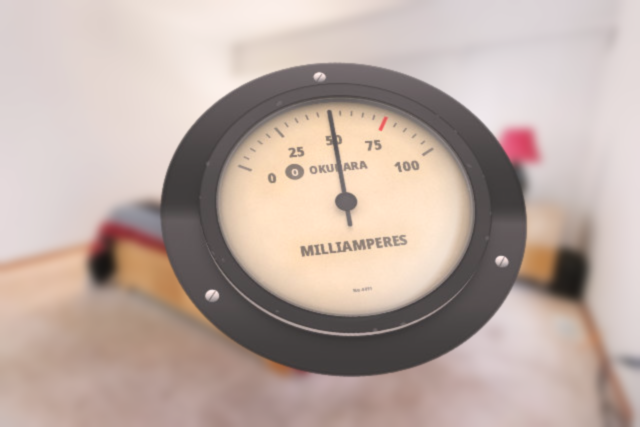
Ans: {"value": 50, "unit": "mA"}
